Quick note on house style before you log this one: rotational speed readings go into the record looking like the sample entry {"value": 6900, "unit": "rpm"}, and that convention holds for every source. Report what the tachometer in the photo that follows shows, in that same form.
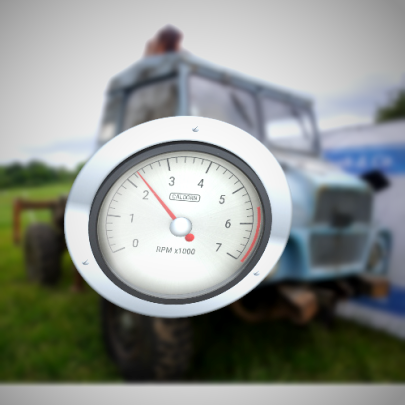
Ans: {"value": 2300, "unit": "rpm"}
